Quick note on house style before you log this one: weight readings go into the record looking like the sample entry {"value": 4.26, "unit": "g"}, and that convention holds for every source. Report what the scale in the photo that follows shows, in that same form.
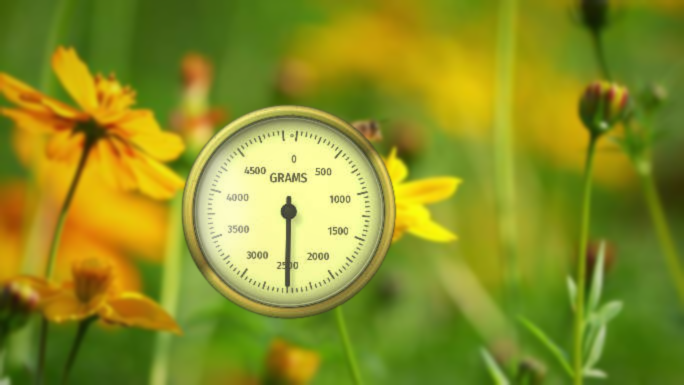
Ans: {"value": 2500, "unit": "g"}
